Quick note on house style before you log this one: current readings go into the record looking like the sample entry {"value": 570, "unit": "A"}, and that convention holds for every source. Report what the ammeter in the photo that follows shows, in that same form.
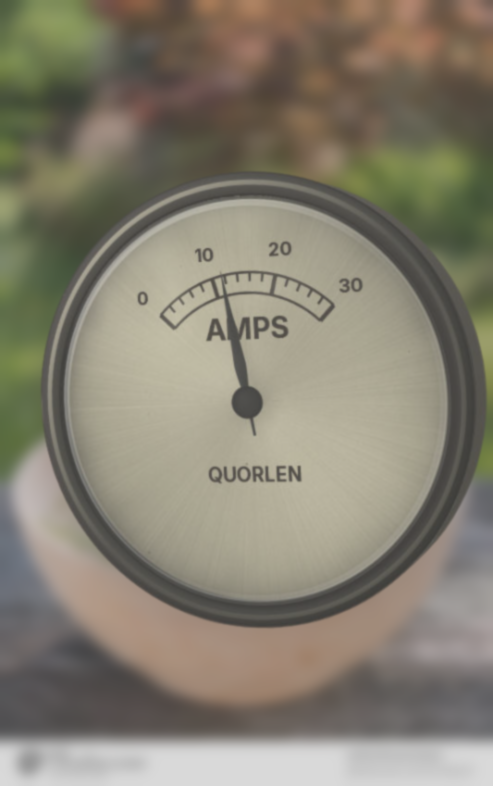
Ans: {"value": 12, "unit": "A"}
